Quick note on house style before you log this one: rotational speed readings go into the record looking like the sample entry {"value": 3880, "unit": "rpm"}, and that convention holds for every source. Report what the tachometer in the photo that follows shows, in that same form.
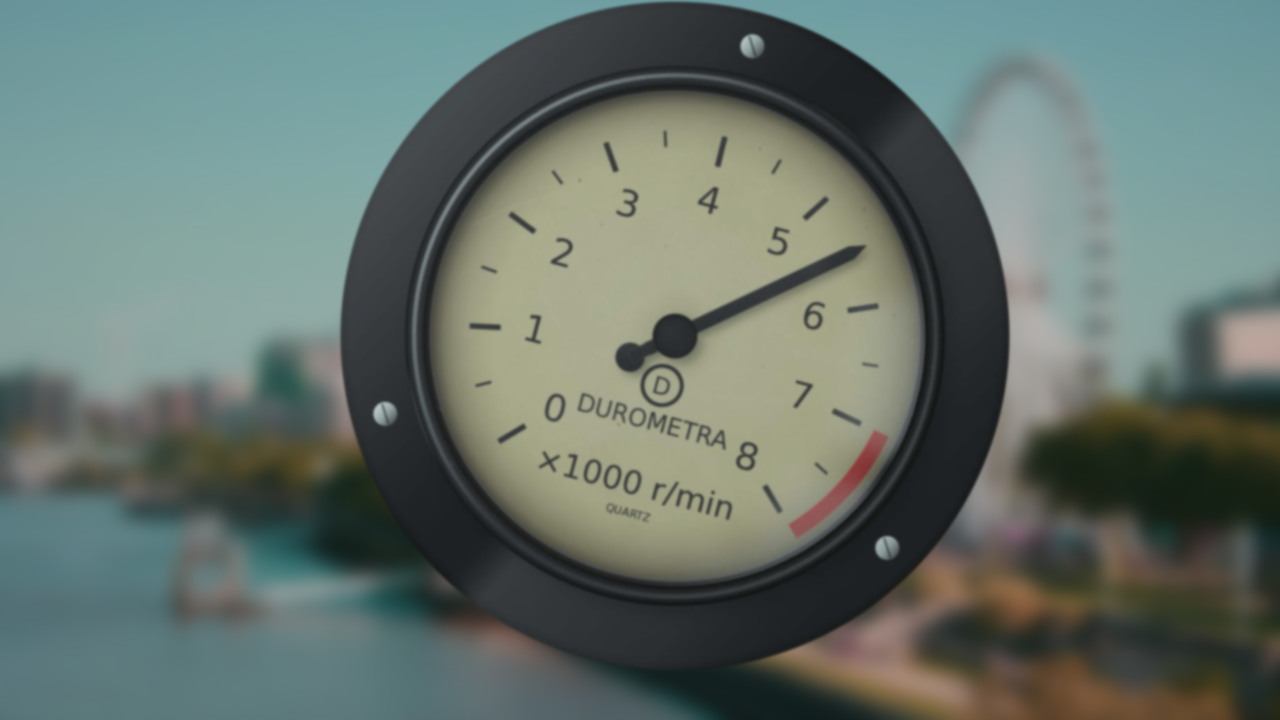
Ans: {"value": 5500, "unit": "rpm"}
